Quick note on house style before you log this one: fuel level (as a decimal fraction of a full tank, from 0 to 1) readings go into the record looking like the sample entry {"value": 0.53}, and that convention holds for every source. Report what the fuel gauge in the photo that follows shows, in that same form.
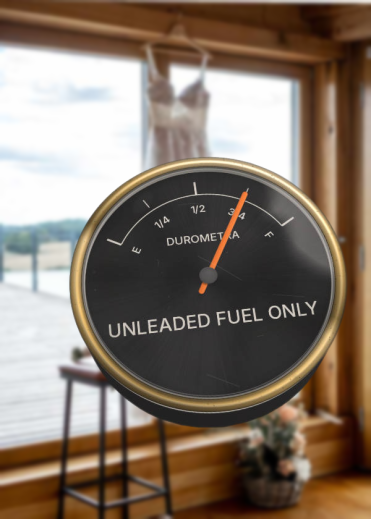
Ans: {"value": 0.75}
